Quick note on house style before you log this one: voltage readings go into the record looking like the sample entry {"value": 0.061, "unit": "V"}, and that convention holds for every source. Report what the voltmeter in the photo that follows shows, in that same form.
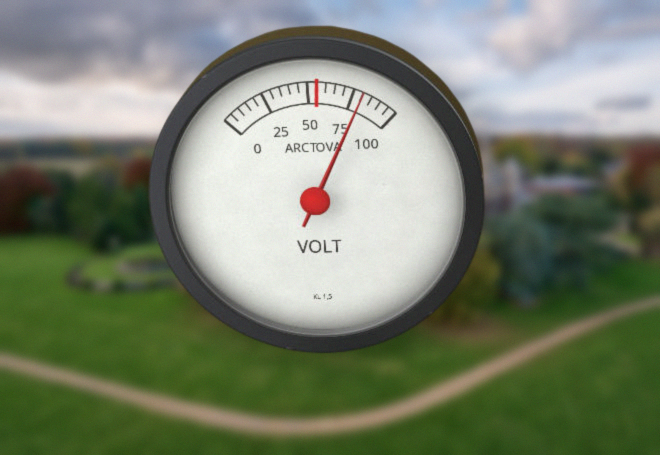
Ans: {"value": 80, "unit": "V"}
